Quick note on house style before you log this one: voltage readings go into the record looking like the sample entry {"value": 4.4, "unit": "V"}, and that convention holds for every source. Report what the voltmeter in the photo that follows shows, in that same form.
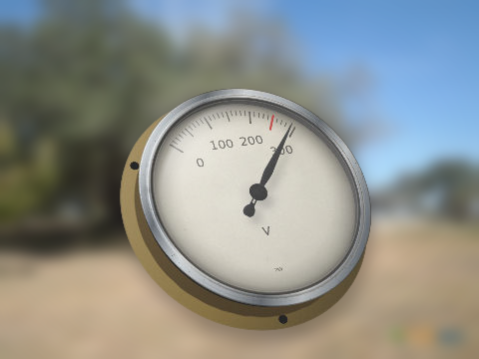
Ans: {"value": 290, "unit": "V"}
